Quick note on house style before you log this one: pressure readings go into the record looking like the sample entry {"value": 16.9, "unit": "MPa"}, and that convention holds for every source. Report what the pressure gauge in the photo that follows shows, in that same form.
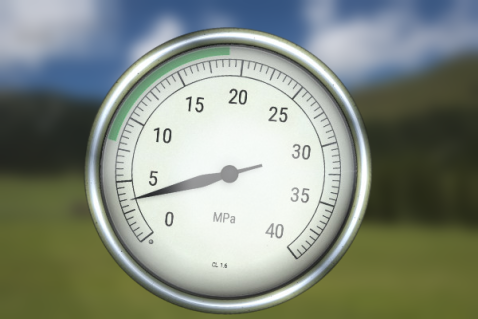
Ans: {"value": 3.5, "unit": "MPa"}
